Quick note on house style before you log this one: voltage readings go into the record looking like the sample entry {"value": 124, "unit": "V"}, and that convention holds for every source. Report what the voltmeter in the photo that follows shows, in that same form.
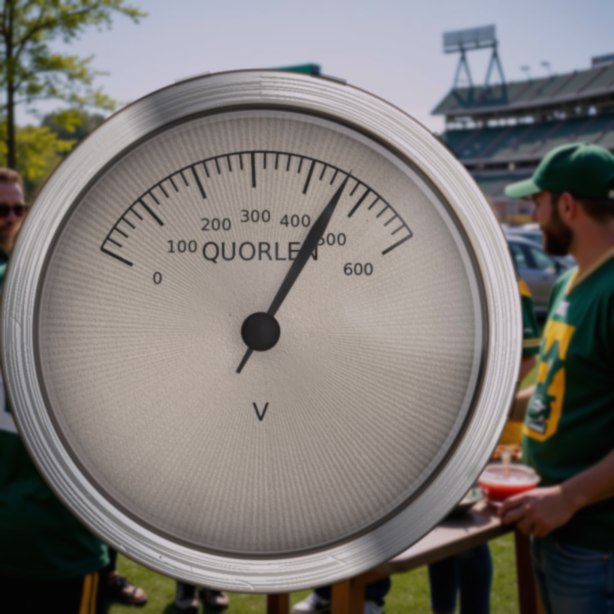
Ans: {"value": 460, "unit": "V"}
